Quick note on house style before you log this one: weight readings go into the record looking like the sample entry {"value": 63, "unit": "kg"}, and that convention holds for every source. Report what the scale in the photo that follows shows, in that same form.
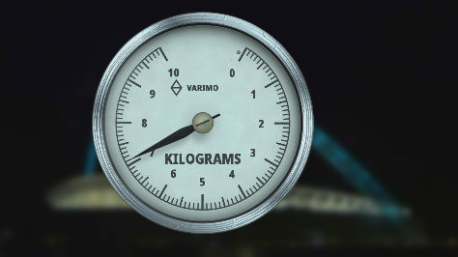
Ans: {"value": 7.1, "unit": "kg"}
